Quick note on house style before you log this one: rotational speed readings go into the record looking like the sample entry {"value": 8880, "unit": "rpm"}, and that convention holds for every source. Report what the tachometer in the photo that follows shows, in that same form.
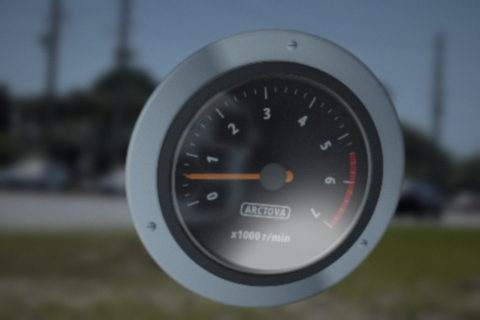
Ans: {"value": 600, "unit": "rpm"}
